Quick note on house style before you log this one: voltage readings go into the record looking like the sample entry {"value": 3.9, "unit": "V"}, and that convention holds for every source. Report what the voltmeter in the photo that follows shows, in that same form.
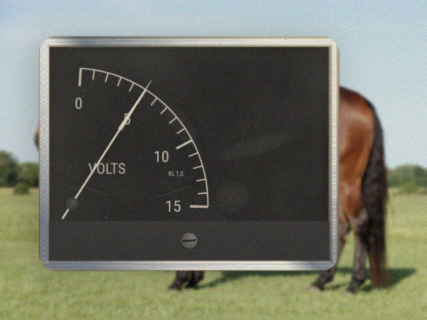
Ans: {"value": 5, "unit": "V"}
